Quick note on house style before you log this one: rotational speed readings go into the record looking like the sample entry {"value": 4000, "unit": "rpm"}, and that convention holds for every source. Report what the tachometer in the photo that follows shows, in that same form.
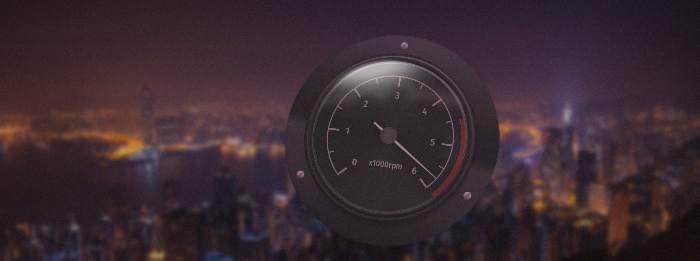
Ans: {"value": 5750, "unit": "rpm"}
